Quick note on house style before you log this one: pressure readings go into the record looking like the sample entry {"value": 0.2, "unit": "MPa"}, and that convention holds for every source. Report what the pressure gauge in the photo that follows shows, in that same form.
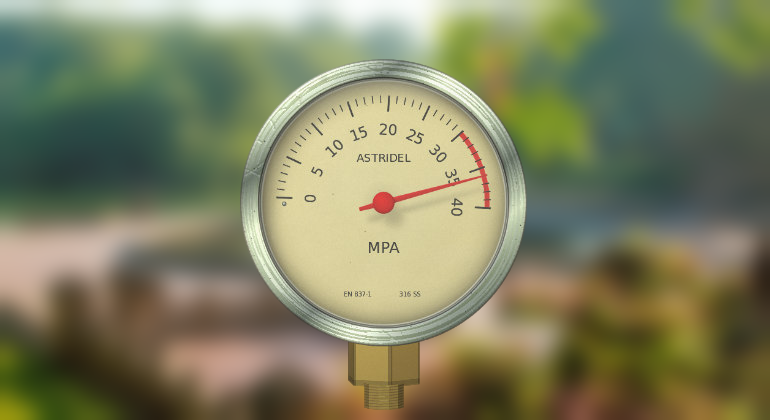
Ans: {"value": 36, "unit": "MPa"}
